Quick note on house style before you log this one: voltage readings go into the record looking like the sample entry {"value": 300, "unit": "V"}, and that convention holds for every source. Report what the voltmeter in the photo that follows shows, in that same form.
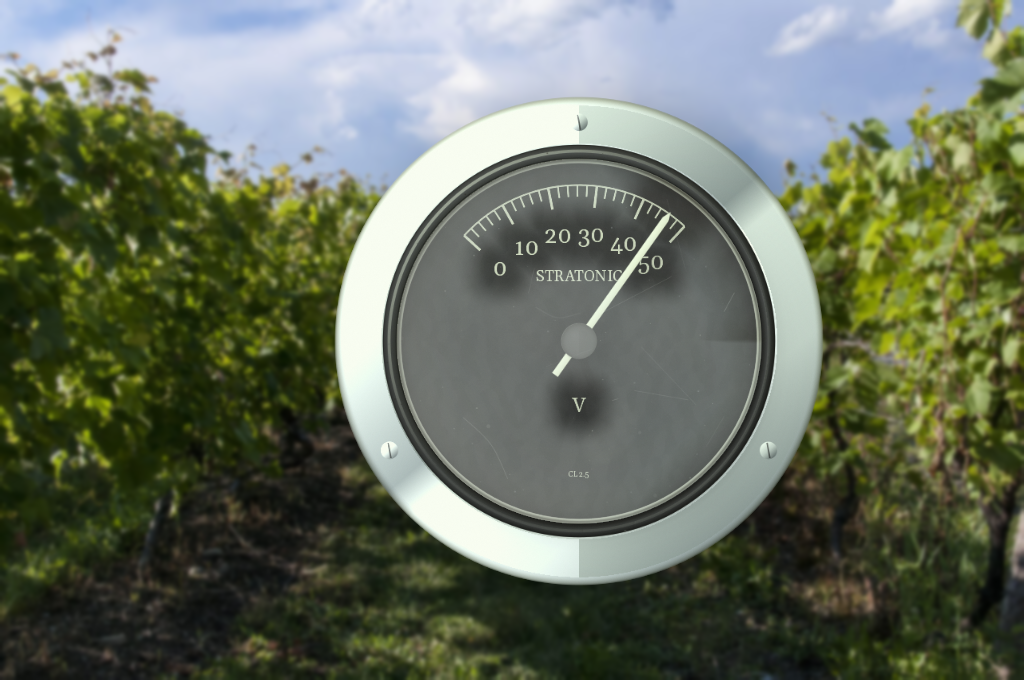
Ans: {"value": 46, "unit": "V"}
